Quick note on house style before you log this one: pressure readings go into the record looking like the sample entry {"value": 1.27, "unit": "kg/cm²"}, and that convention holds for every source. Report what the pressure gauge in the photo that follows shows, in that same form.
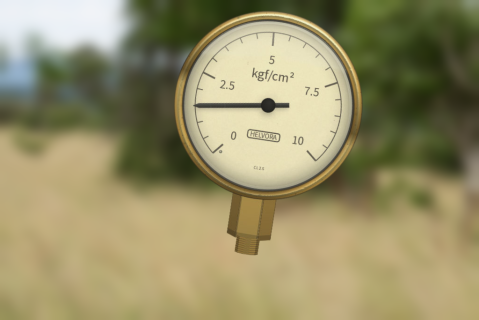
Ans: {"value": 1.5, "unit": "kg/cm²"}
